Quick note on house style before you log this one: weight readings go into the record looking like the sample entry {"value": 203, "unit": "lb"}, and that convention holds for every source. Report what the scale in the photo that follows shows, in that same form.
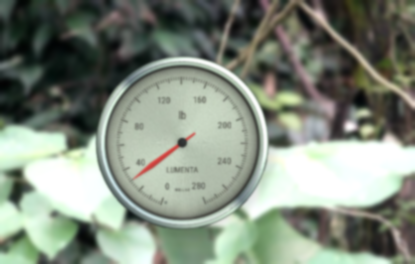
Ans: {"value": 30, "unit": "lb"}
